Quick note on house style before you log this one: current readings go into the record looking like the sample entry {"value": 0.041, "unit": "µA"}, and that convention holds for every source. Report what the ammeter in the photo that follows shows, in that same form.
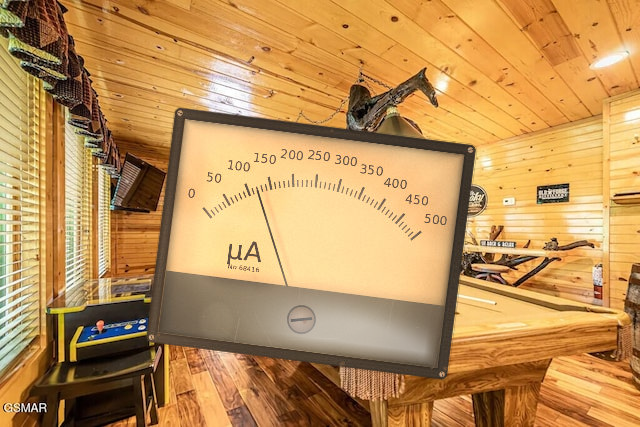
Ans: {"value": 120, "unit": "µA"}
